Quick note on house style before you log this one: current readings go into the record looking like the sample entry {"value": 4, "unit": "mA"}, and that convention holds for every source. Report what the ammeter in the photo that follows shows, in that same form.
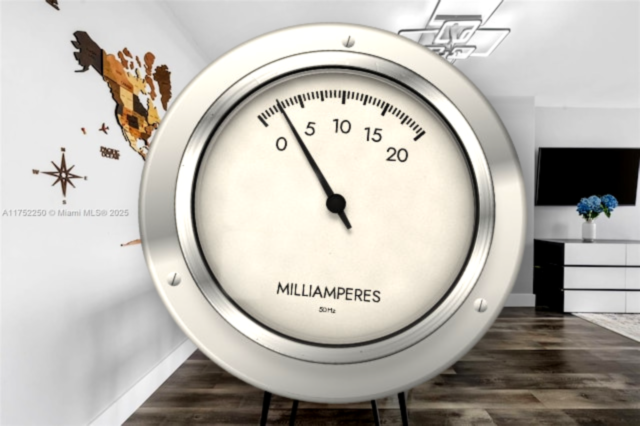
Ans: {"value": 2.5, "unit": "mA"}
